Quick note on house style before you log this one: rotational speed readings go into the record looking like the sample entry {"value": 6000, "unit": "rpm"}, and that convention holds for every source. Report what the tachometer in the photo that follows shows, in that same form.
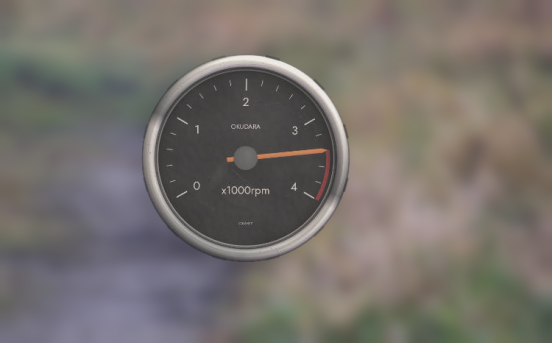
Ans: {"value": 3400, "unit": "rpm"}
